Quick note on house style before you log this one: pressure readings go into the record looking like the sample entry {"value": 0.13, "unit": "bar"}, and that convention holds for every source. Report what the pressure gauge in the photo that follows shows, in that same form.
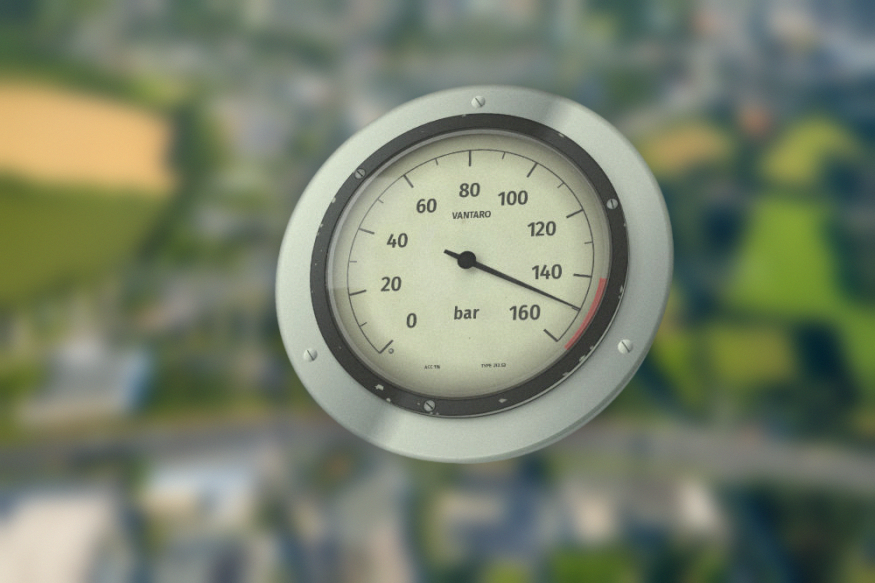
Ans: {"value": 150, "unit": "bar"}
